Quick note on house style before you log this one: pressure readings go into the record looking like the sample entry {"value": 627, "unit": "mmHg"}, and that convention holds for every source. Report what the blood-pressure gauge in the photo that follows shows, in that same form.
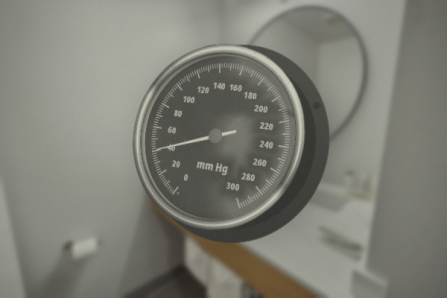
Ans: {"value": 40, "unit": "mmHg"}
